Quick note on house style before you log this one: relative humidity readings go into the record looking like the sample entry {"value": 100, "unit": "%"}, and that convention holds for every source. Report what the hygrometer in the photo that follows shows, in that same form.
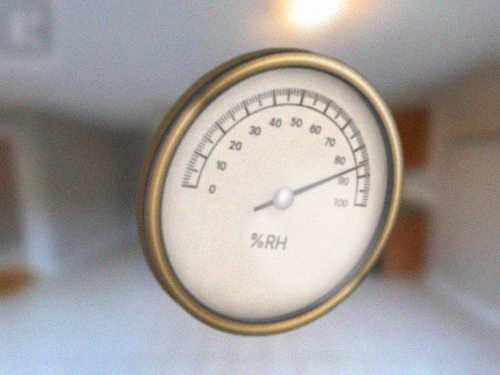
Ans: {"value": 85, "unit": "%"}
